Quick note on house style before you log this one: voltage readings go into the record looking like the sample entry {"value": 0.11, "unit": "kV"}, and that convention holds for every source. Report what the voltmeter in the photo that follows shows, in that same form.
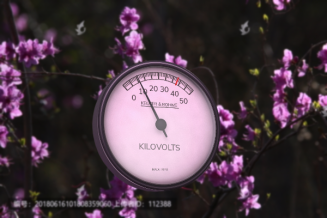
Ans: {"value": 10, "unit": "kV"}
